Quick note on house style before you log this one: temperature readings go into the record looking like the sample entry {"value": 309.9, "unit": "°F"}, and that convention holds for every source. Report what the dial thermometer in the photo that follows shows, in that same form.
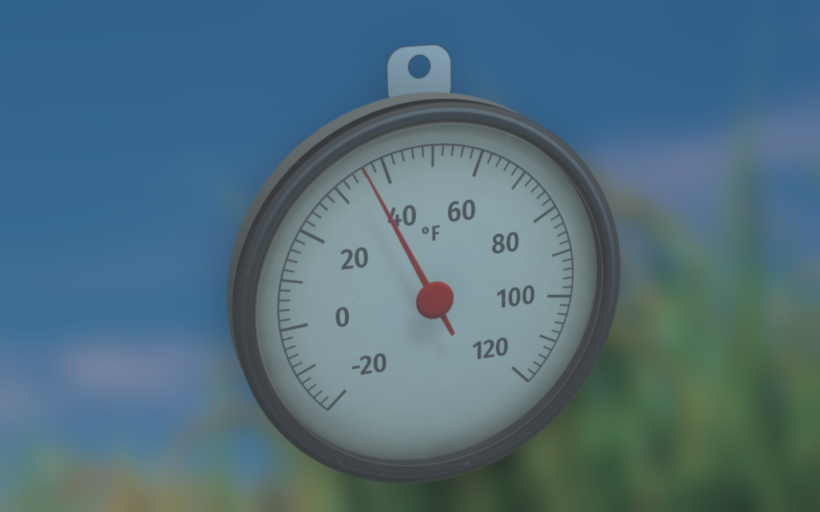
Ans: {"value": 36, "unit": "°F"}
